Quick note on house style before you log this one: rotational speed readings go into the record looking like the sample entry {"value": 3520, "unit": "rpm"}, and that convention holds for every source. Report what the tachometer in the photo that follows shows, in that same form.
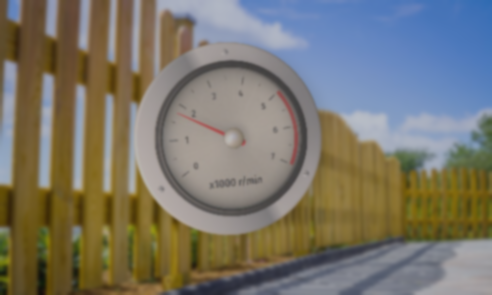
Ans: {"value": 1750, "unit": "rpm"}
